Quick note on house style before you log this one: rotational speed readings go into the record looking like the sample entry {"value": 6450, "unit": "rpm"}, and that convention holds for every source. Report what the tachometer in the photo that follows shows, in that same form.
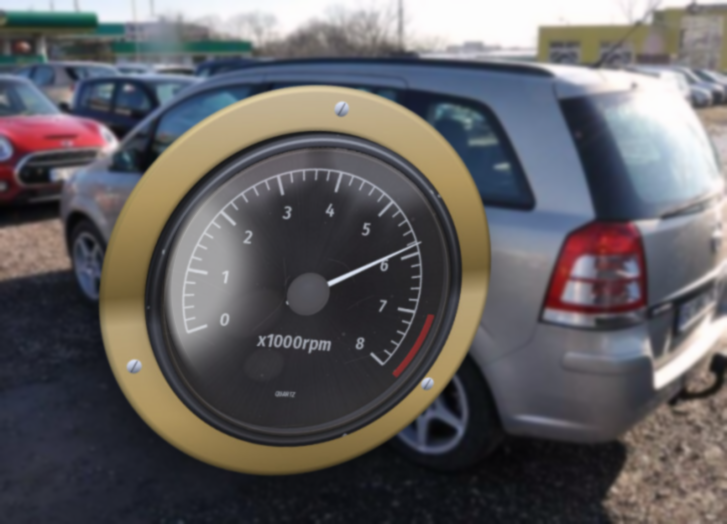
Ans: {"value": 5800, "unit": "rpm"}
